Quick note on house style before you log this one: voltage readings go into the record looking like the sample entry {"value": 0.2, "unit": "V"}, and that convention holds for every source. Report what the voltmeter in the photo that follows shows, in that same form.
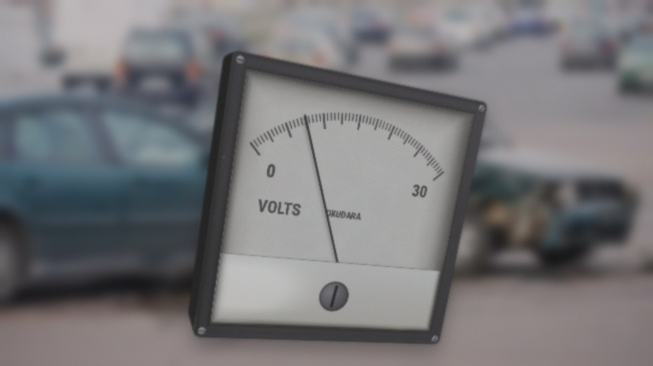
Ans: {"value": 7.5, "unit": "V"}
